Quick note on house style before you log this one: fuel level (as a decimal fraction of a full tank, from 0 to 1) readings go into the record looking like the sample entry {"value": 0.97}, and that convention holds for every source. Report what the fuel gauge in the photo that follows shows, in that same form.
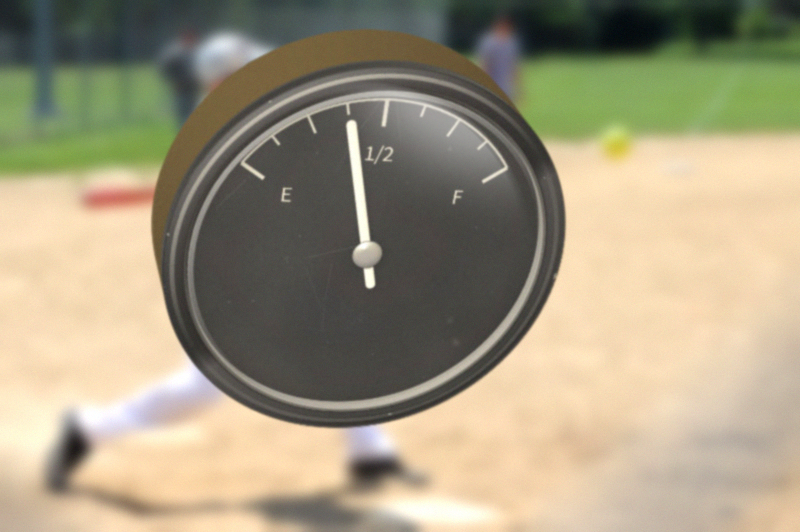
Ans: {"value": 0.375}
